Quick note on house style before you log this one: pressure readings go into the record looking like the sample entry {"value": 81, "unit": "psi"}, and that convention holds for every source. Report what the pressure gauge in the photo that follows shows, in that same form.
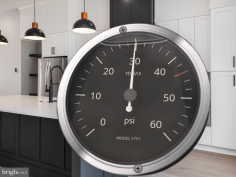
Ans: {"value": 30, "unit": "psi"}
